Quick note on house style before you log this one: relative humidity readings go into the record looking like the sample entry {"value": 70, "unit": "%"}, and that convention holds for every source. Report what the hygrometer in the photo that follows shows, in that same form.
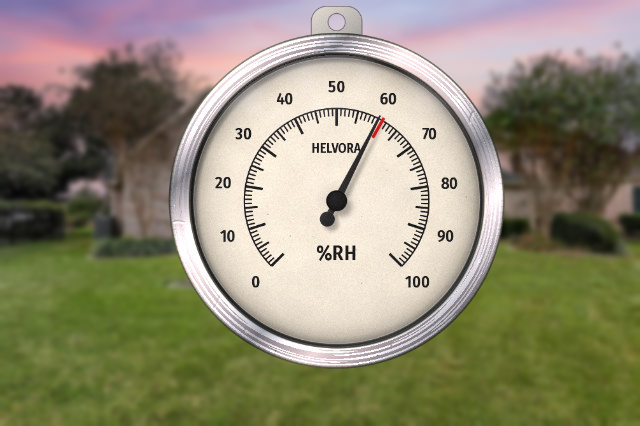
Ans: {"value": 60, "unit": "%"}
